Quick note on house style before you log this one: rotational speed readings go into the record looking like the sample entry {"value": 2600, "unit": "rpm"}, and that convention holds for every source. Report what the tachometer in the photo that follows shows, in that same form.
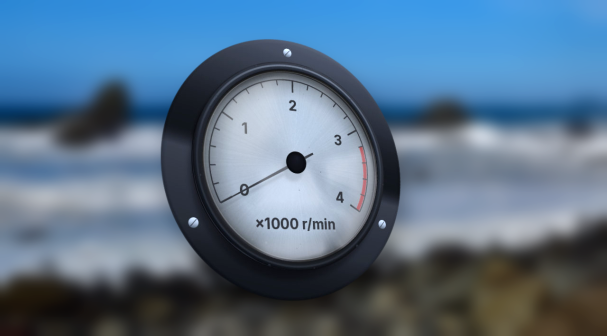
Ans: {"value": 0, "unit": "rpm"}
